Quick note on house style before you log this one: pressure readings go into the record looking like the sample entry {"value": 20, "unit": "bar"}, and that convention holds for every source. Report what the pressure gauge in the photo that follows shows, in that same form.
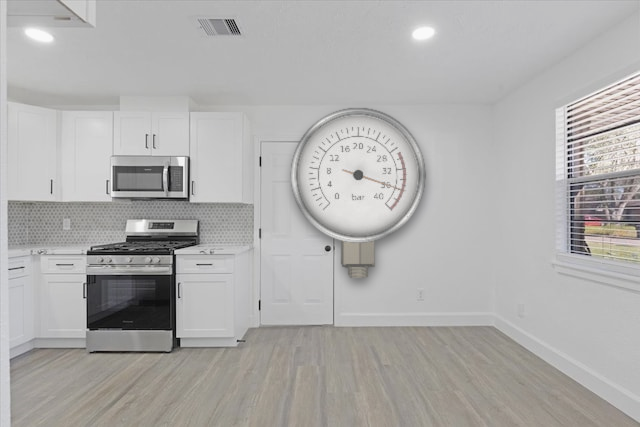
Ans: {"value": 36, "unit": "bar"}
